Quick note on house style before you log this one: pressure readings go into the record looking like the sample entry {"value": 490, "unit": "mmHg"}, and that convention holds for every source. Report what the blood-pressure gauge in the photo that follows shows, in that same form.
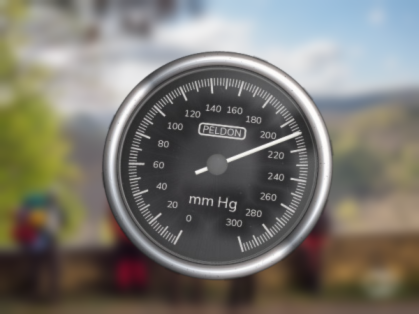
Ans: {"value": 210, "unit": "mmHg"}
